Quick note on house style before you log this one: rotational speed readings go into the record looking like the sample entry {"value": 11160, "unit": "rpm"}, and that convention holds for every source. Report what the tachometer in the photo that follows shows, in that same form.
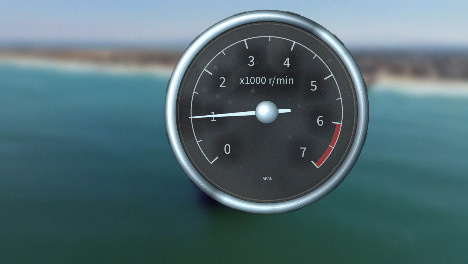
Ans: {"value": 1000, "unit": "rpm"}
